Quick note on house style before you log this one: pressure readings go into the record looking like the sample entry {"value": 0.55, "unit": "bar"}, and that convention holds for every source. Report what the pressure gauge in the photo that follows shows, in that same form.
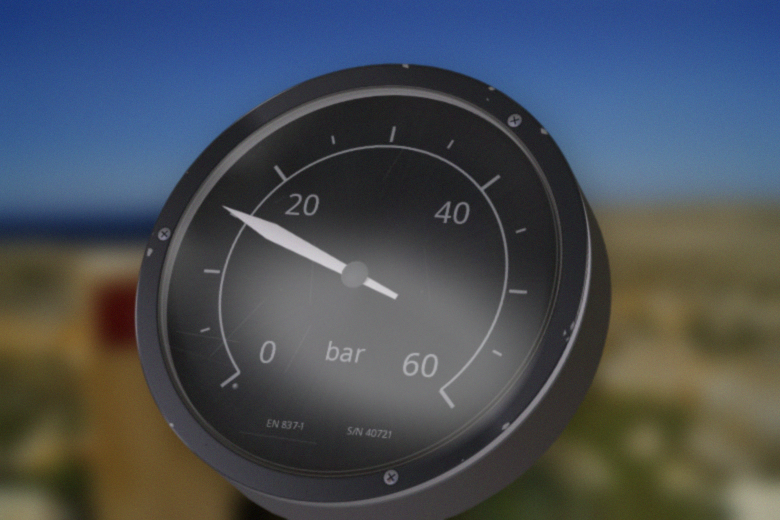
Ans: {"value": 15, "unit": "bar"}
